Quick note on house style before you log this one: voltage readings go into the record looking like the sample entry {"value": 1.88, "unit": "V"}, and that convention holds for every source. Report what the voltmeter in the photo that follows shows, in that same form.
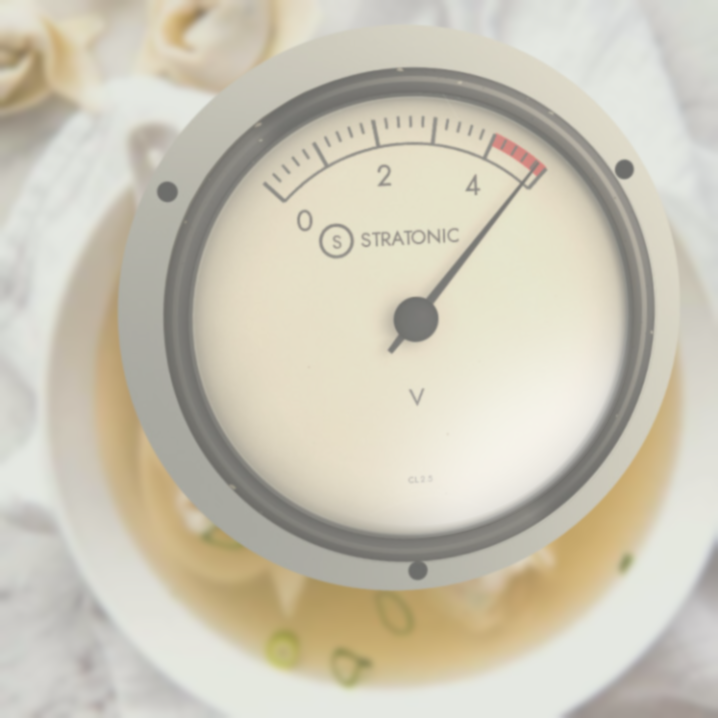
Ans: {"value": 4.8, "unit": "V"}
